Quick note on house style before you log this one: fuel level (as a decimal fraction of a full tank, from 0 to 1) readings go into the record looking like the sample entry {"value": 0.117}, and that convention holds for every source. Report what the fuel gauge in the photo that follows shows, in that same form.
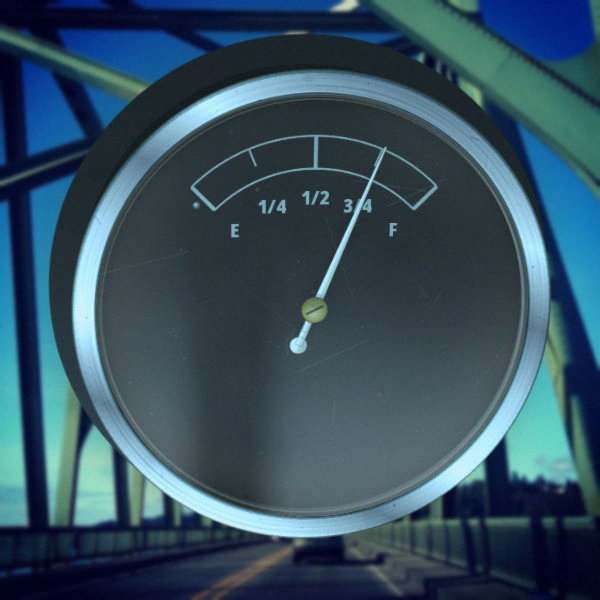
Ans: {"value": 0.75}
